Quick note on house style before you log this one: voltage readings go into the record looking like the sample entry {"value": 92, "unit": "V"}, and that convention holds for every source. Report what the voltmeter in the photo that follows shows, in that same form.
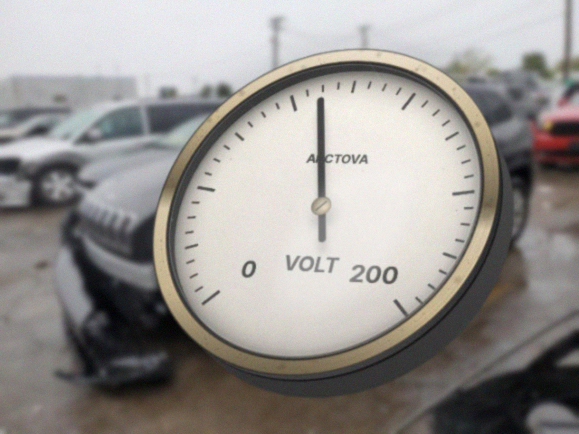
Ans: {"value": 90, "unit": "V"}
